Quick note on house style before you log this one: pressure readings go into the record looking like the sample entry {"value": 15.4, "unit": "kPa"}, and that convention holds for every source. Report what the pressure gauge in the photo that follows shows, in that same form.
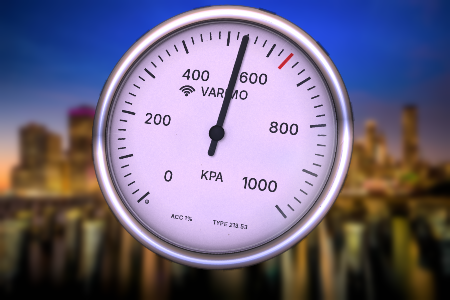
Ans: {"value": 540, "unit": "kPa"}
